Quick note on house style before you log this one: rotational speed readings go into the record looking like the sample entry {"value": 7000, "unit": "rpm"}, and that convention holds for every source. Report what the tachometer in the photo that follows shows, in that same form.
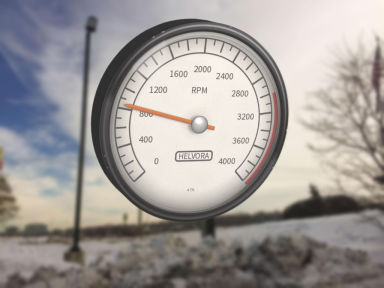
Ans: {"value": 850, "unit": "rpm"}
